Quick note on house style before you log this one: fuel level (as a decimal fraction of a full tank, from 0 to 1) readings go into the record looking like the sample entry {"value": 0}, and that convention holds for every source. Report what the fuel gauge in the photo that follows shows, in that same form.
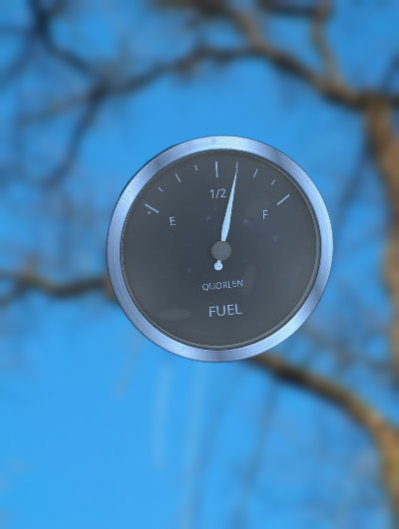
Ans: {"value": 0.625}
